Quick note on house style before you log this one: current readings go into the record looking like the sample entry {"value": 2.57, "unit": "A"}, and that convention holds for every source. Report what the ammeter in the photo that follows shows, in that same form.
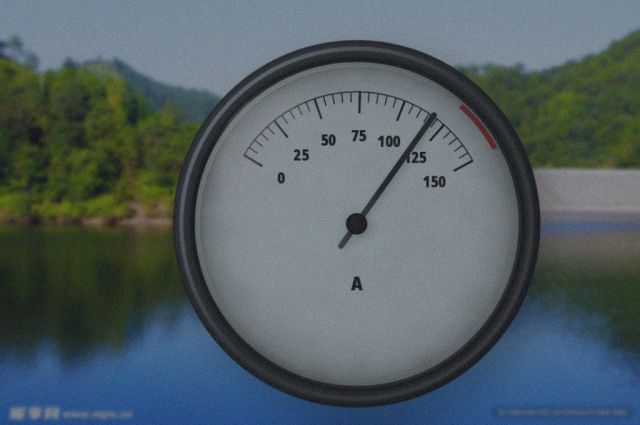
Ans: {"value": 117.5, "unit": "A"}
